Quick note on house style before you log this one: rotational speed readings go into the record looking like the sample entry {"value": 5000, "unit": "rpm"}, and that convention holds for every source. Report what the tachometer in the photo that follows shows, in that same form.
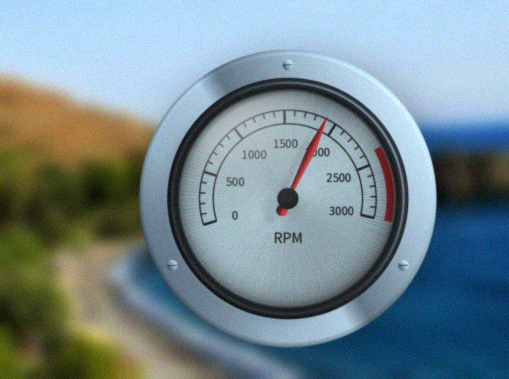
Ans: {"value": 1900, "unit": "rpm"}
